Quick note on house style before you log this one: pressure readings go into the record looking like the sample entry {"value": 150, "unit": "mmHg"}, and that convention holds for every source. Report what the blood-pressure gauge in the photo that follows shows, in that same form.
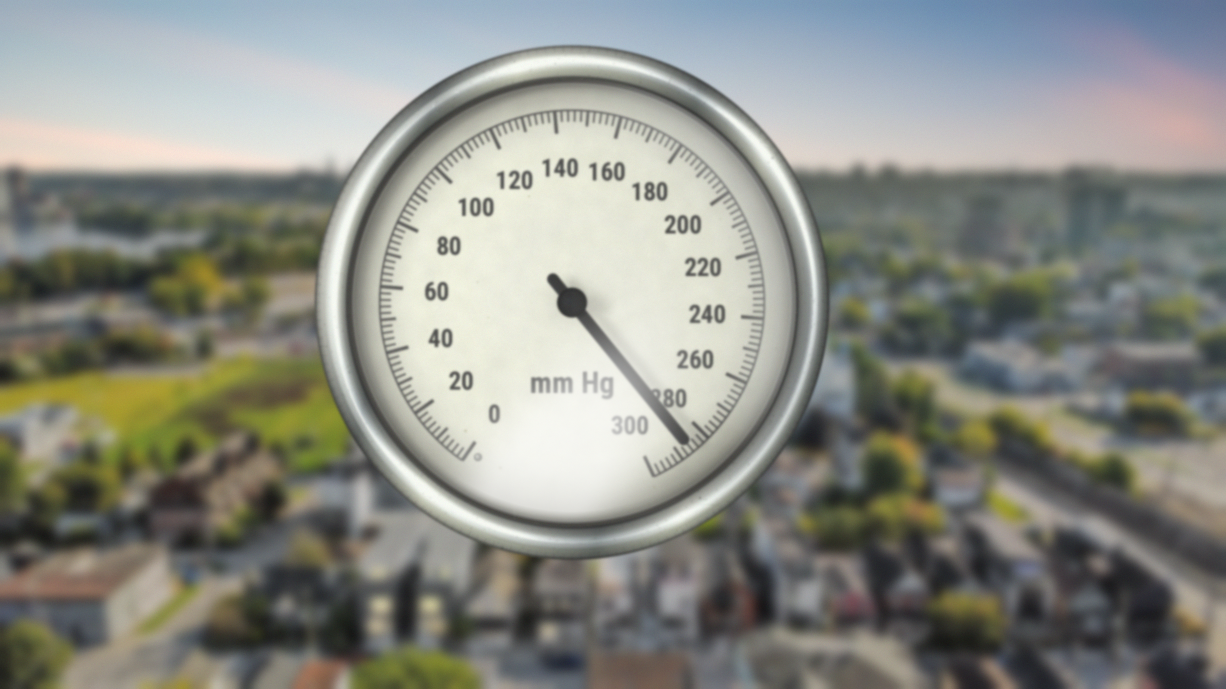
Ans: {"value": 286, "unit": "mmHg"}
